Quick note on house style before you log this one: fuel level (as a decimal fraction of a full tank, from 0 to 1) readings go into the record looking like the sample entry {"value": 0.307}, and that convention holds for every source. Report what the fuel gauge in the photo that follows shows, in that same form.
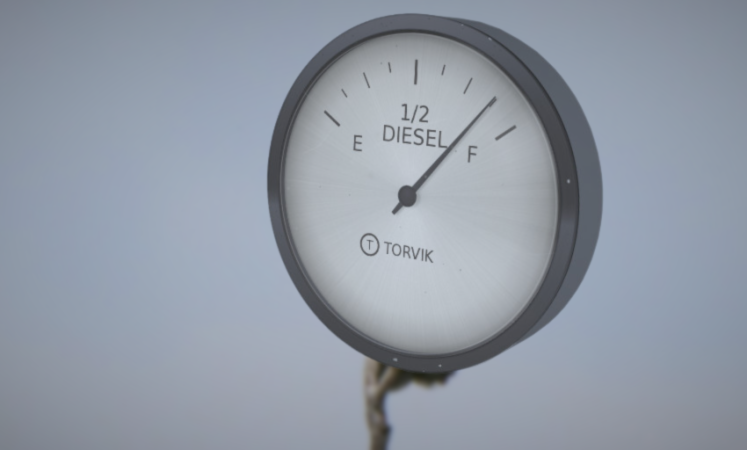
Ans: {"value": 0.875}
